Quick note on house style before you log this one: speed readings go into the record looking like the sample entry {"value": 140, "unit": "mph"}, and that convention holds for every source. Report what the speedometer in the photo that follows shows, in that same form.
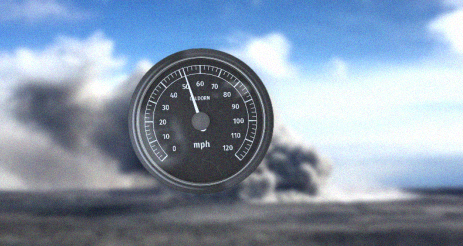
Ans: {"value": 52, "unit": "mph"}
